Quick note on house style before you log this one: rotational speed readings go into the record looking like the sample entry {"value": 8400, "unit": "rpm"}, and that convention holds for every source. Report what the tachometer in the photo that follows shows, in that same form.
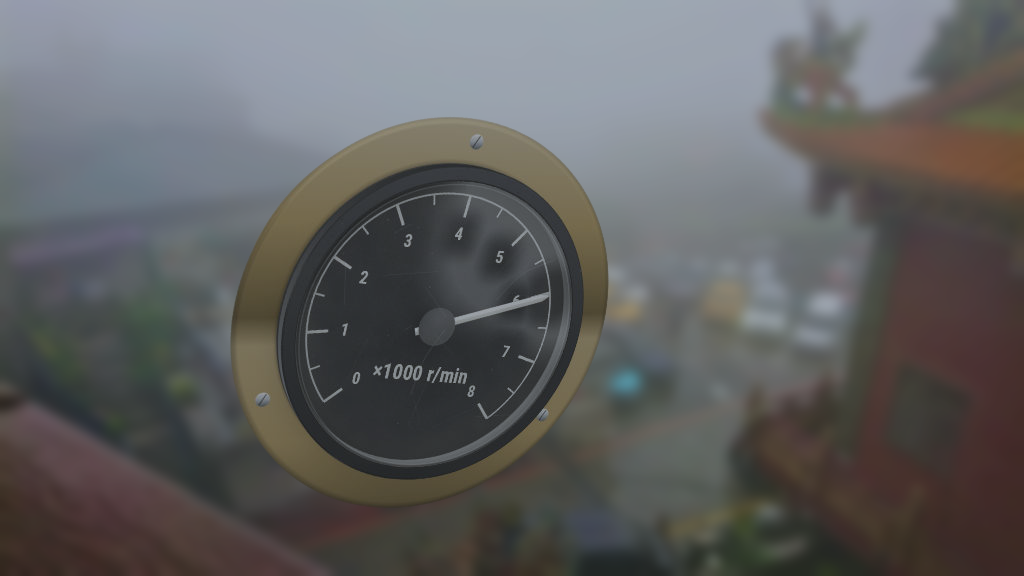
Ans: {"value": 6000, "unit": "rpm"}
